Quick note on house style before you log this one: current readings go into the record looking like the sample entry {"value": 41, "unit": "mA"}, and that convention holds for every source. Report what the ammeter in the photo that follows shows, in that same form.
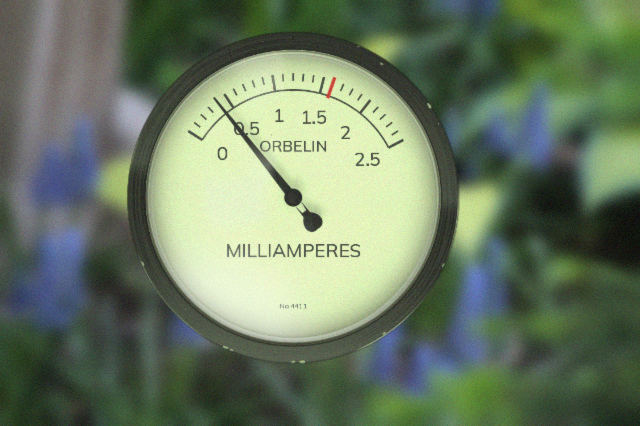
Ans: {"value": 0.4, "unit": "mA"}
